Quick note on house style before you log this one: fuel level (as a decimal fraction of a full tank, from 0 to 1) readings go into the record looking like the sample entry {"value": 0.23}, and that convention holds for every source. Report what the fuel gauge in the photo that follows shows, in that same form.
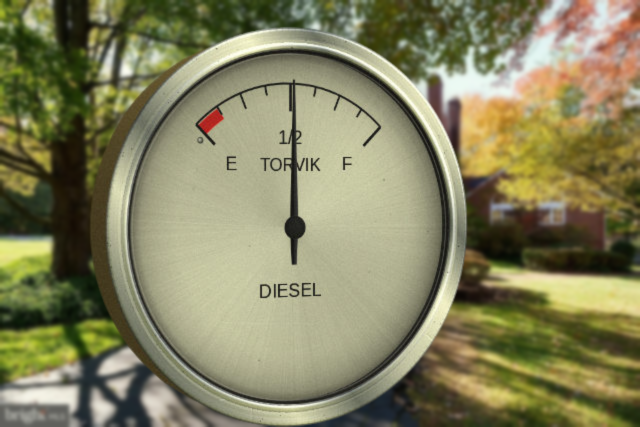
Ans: {"value": 0.5}
